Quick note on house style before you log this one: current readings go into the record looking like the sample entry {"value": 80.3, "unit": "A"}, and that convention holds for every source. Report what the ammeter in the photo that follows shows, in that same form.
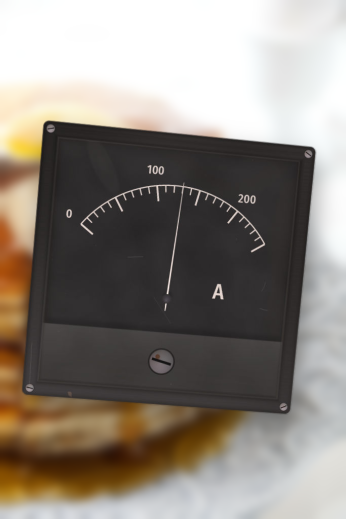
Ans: {"value": 130, "unit": "A"}
